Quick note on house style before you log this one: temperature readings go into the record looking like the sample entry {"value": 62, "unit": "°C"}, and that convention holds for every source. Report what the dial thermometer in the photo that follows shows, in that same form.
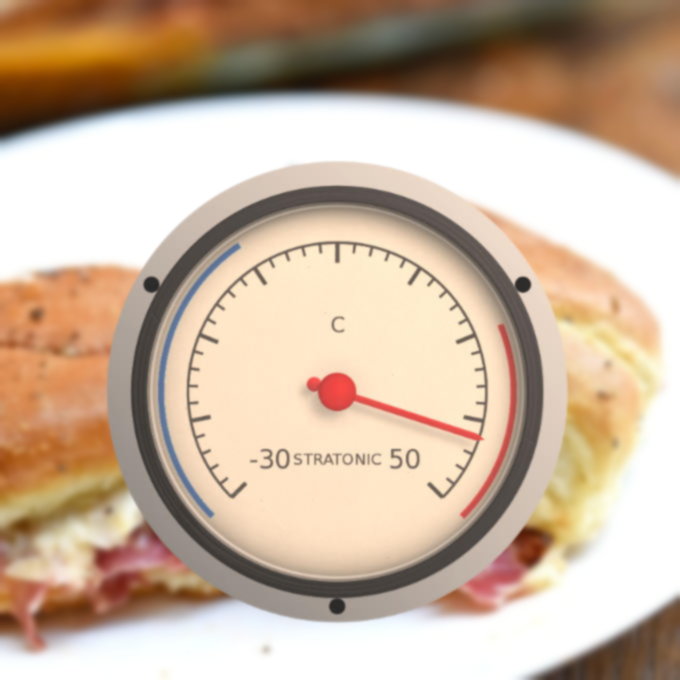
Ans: {"value": 42, "unit": "°C"}
